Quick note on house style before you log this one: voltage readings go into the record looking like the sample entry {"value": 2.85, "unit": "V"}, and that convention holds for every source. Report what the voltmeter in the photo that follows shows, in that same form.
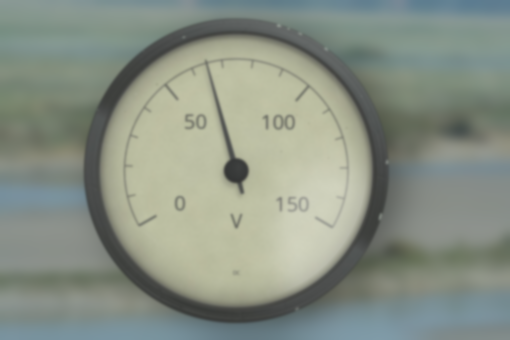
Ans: {"value": 65, "unit": "V"}
